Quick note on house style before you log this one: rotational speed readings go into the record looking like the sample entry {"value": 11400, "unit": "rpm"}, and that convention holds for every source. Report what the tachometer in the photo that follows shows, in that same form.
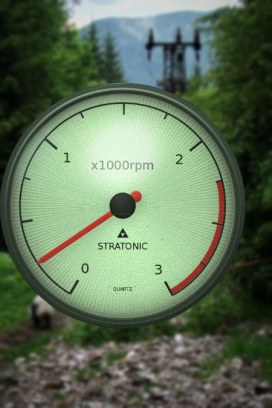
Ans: {"value": 250, "unit": "rpm"}
